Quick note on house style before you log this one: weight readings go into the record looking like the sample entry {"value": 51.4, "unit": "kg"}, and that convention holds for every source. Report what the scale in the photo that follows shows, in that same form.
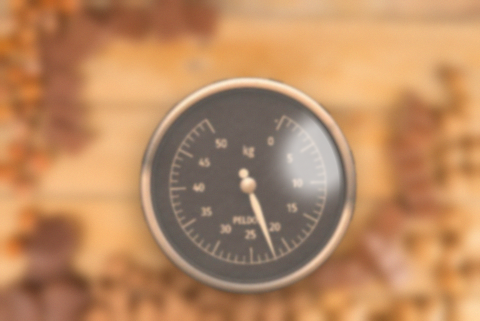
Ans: {"value": 22, "unit": "kg"}
